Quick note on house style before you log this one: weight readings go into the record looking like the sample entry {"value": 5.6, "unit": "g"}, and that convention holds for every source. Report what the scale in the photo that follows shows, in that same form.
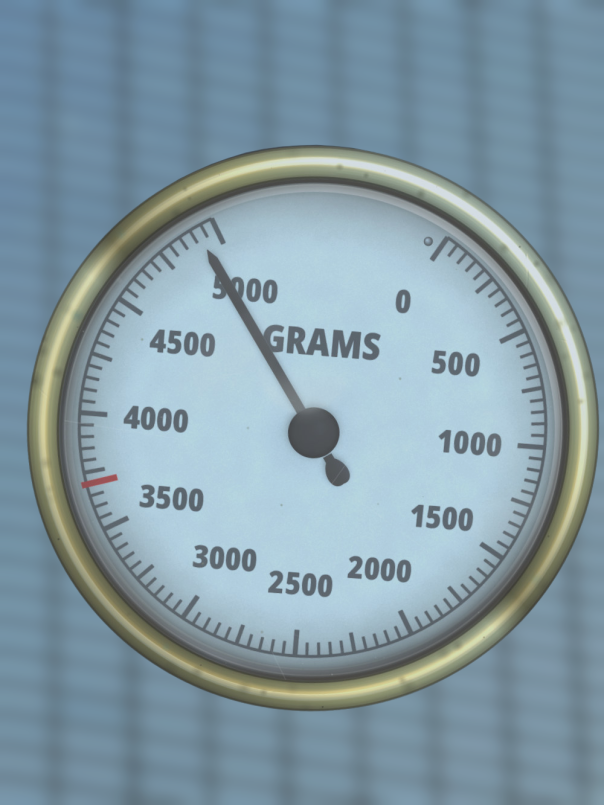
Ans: {"value": 4925, "unit": "g"}
